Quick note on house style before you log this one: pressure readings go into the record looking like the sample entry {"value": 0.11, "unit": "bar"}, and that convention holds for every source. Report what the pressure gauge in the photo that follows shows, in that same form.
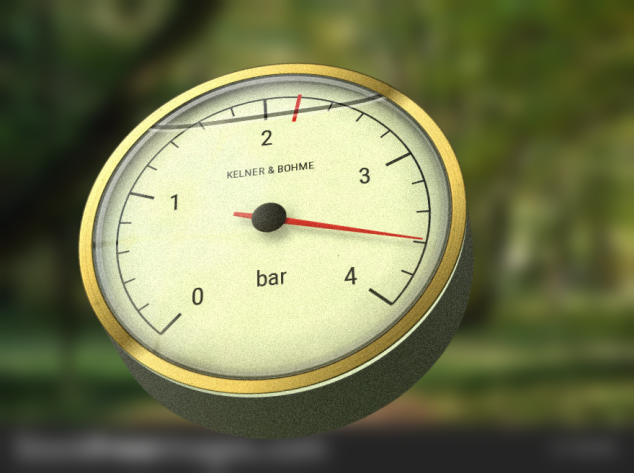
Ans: {"value": 3.6, "unit": "bar"}
